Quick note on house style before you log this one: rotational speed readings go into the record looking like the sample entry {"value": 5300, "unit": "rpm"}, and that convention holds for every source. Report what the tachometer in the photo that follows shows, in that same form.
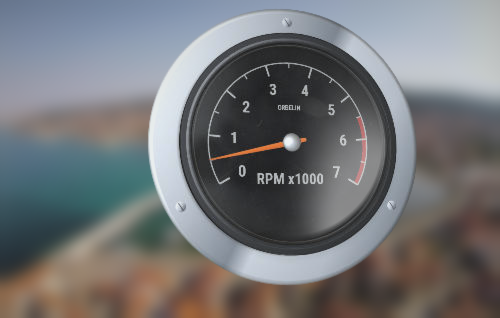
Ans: {"value": 500, "unit": "rpm"}
